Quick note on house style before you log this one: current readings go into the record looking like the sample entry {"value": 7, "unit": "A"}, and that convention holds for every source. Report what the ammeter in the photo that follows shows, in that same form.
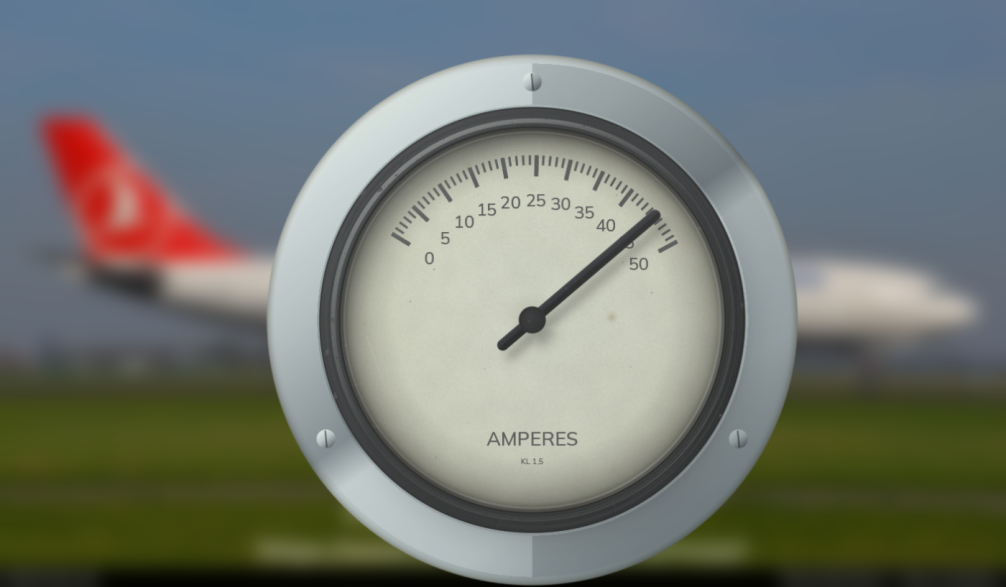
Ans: {"value": 45, "unit": "A"}
